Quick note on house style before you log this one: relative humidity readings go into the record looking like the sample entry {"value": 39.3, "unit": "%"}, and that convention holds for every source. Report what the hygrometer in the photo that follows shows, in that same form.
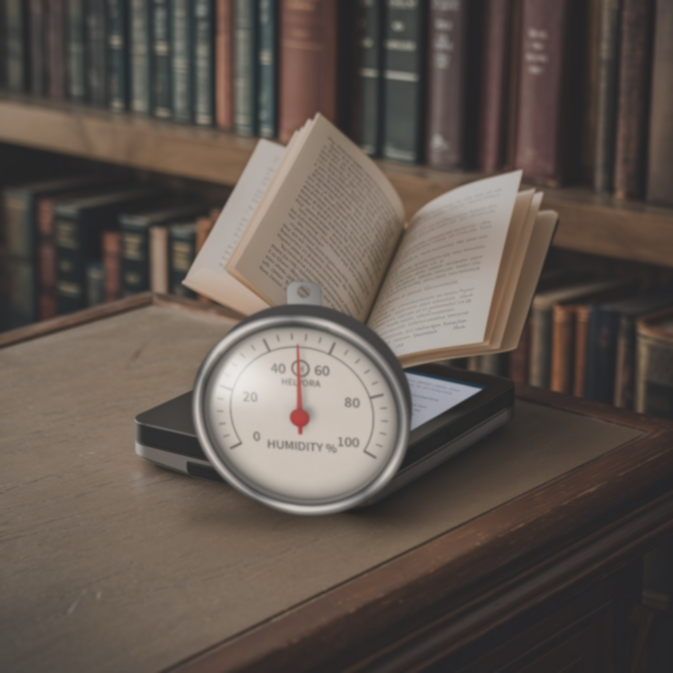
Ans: {"value": 50, "unit": "%"}
